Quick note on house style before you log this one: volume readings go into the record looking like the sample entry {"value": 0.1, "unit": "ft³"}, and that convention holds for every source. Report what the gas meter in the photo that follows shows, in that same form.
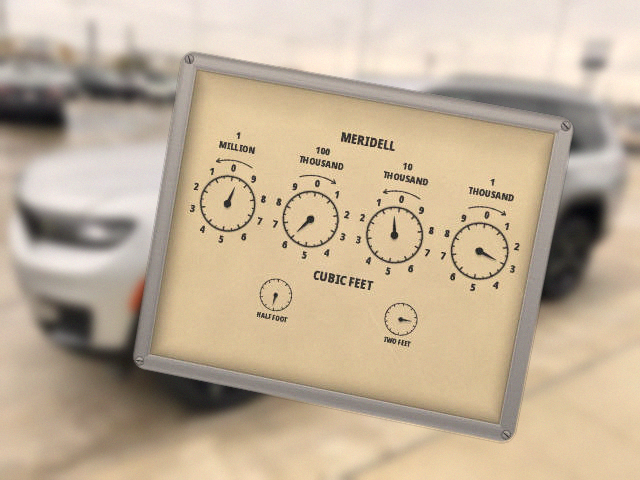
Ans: {"value": 960300, "unit": "ft³"}
